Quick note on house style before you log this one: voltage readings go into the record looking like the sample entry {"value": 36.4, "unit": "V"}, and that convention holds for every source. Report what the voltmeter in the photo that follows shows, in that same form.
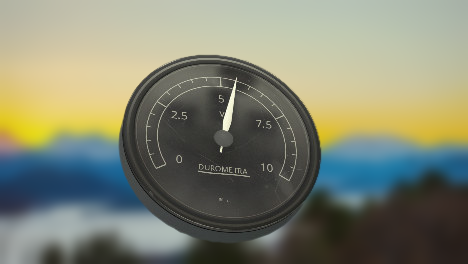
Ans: {"value": 5.5, "unit": "V"}
